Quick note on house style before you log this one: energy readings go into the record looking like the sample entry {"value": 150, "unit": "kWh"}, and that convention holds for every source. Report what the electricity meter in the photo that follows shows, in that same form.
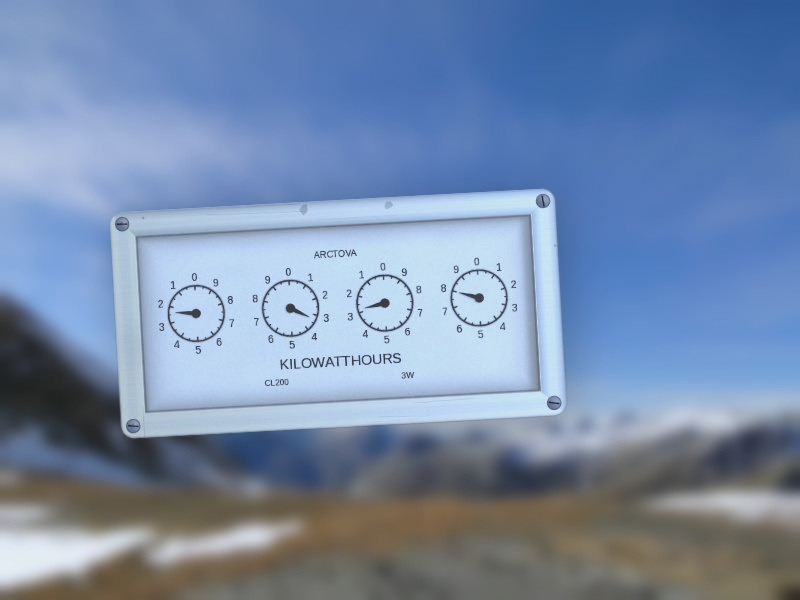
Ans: {"value": 2328, "unit": "kWh"}
